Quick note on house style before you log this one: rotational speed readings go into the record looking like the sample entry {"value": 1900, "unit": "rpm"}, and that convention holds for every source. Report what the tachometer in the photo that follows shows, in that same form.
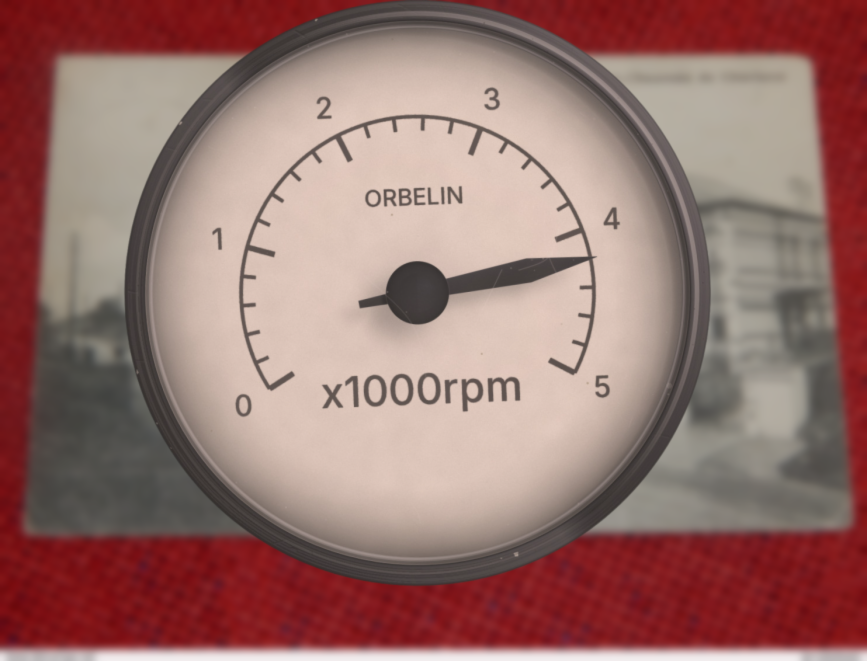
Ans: {"value": 4200, "unit": "rpm"}
